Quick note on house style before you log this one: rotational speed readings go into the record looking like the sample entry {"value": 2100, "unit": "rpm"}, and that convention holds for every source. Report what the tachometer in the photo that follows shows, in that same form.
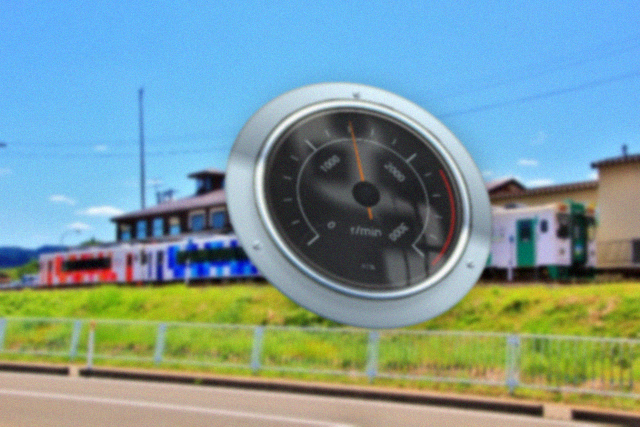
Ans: {"value": 1400, "unit": "rpm"}
